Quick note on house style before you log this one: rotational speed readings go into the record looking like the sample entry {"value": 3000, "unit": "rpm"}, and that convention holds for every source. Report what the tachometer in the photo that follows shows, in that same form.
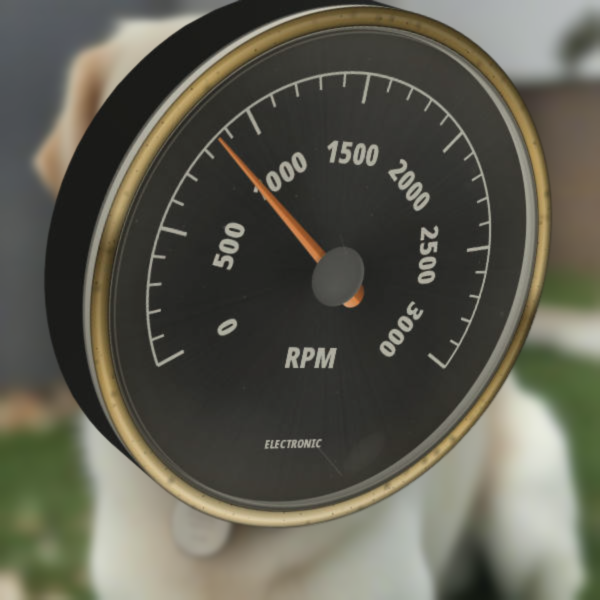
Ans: {"value": 850, "unit": "rpm"}
